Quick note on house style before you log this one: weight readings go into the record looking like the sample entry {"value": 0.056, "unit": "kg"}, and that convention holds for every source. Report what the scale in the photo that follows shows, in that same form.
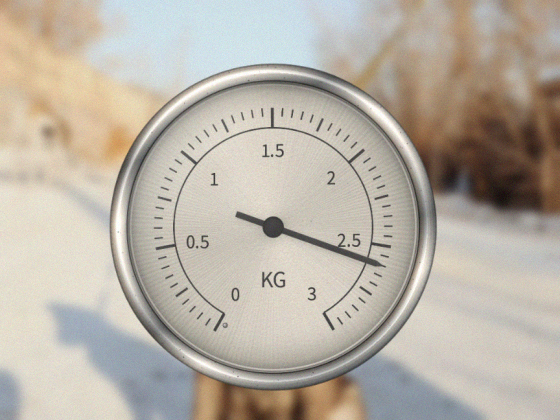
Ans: {"value": 2.6, "unit": "kg"}
